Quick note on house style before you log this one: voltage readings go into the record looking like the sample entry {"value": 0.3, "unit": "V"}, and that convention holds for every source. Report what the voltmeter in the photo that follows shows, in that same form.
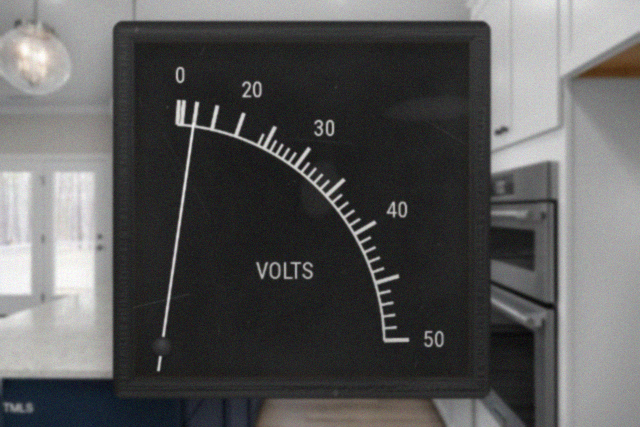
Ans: {"value": 10, "unit": "V"}
